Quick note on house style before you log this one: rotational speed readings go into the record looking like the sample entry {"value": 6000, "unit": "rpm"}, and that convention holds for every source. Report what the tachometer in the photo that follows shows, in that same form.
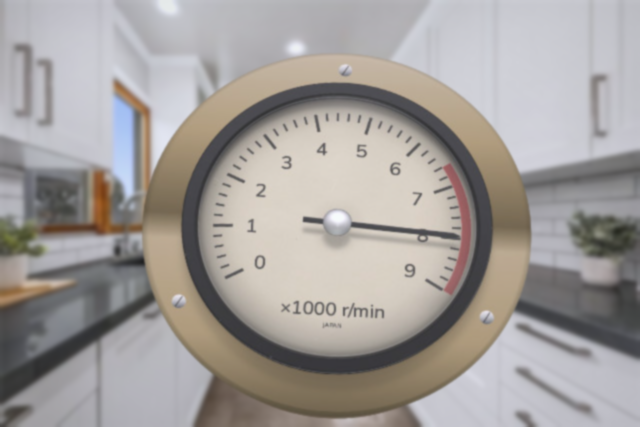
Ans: {"value": 8000, "unit": "rpm"}
